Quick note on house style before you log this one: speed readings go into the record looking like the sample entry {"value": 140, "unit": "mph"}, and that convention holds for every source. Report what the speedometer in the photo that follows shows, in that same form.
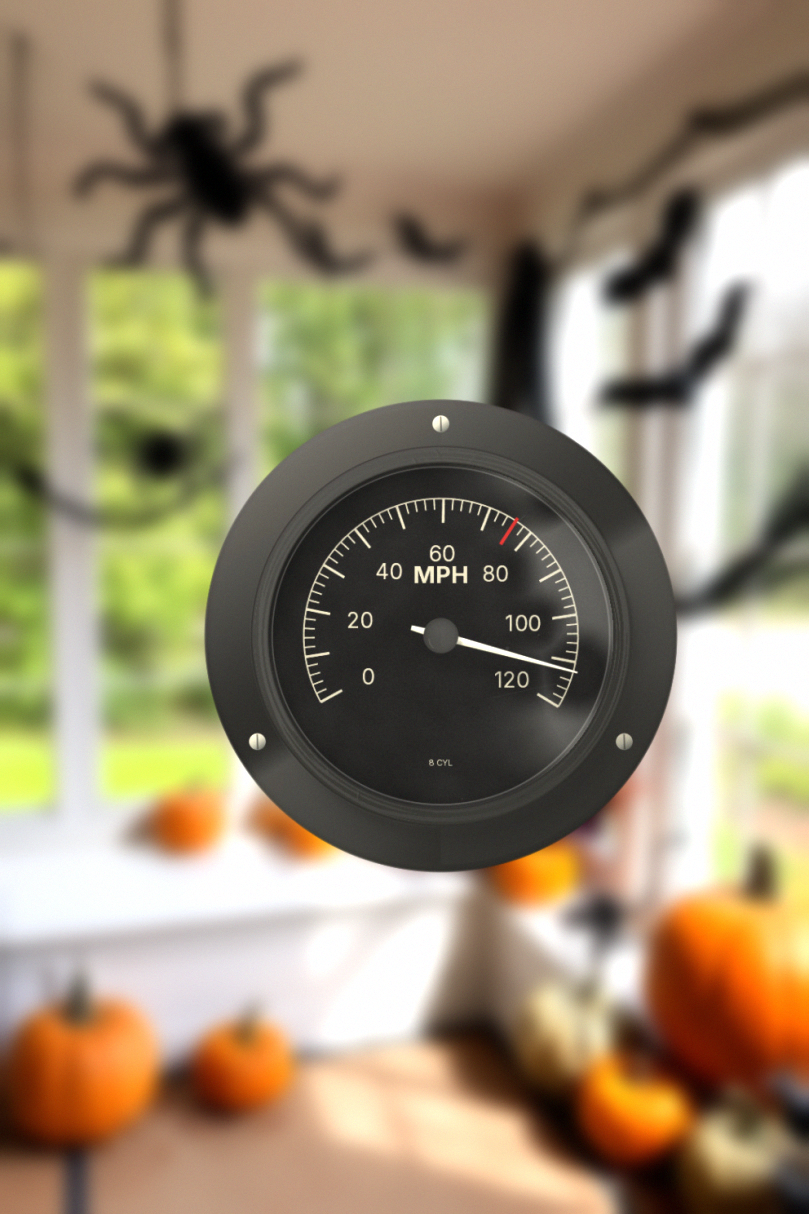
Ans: {"value": 112, "unit": "mph"}
